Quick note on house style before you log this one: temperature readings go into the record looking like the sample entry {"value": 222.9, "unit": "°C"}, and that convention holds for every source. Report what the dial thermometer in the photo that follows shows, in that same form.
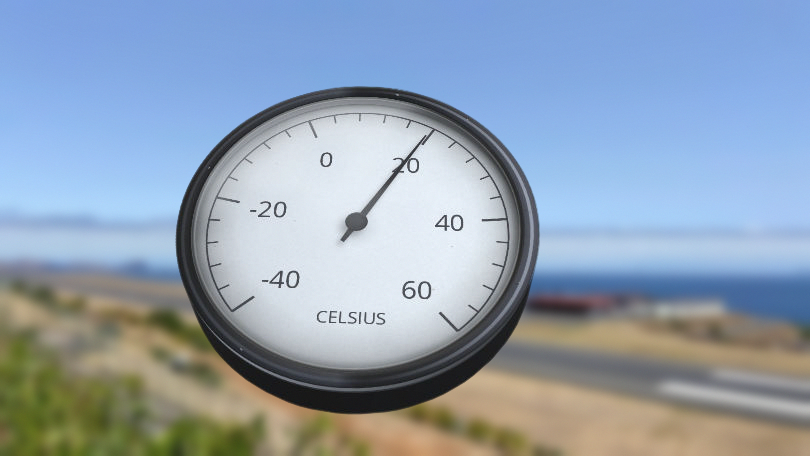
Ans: {"value": 20, "unit": "°C"}
